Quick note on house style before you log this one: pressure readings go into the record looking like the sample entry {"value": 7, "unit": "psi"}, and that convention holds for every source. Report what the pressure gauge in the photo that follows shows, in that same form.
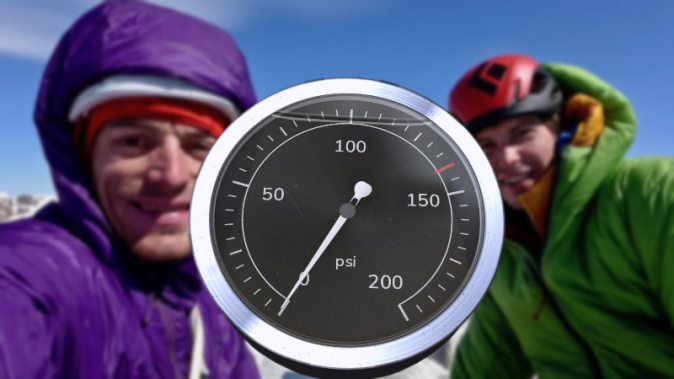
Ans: {"value": 0, "unit": "psi"}
